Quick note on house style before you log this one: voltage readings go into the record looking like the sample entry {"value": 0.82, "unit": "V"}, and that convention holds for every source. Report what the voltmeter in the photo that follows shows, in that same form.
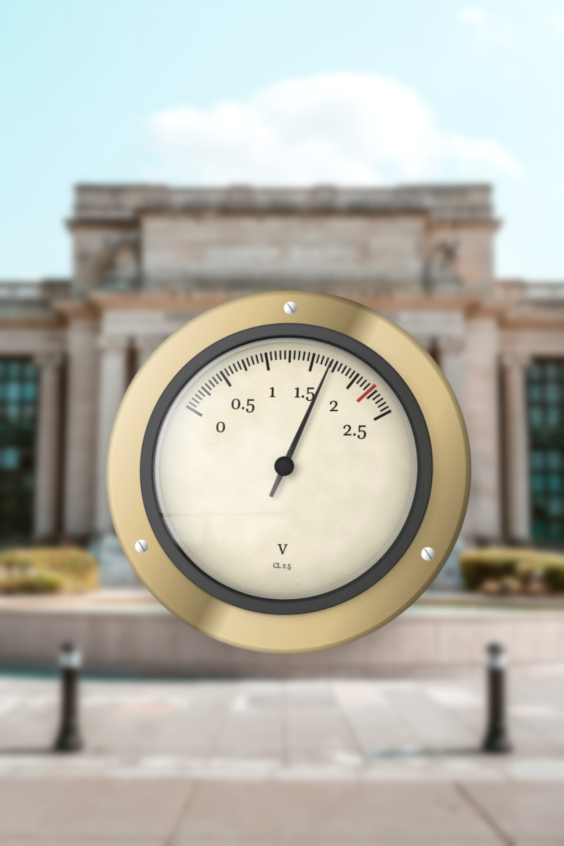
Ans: {"value": 1.7, "unit": "V"}
